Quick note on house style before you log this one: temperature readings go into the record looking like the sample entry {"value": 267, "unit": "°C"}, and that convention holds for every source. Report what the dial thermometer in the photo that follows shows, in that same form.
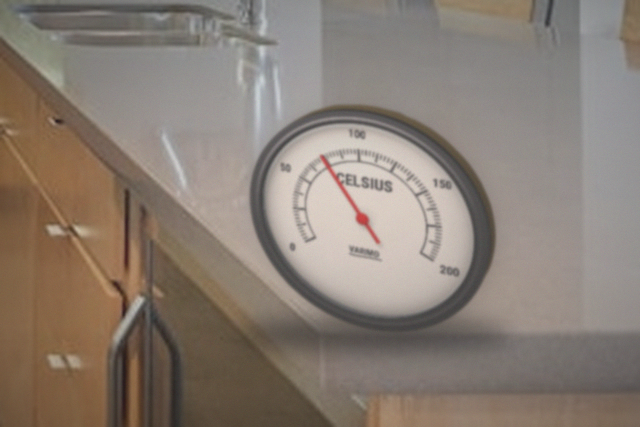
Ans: {"value": 75, "unit": "°C"}
